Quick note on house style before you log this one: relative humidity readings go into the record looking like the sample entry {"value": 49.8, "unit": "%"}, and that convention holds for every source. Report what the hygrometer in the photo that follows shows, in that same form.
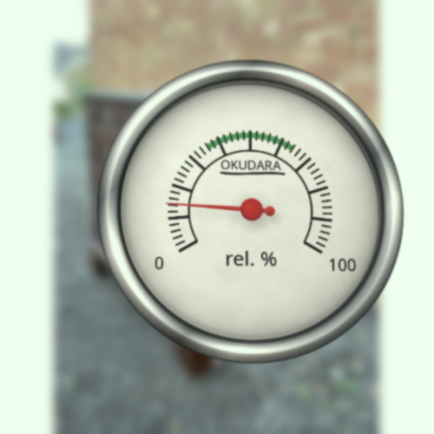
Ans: {"value": 14, "unit": "%"}
